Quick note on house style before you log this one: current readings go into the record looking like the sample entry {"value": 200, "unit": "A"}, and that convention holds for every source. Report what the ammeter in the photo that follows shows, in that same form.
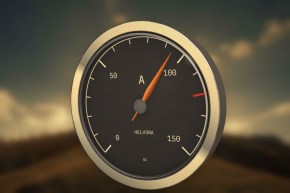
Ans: {"value": 95, "unit": "A"}
